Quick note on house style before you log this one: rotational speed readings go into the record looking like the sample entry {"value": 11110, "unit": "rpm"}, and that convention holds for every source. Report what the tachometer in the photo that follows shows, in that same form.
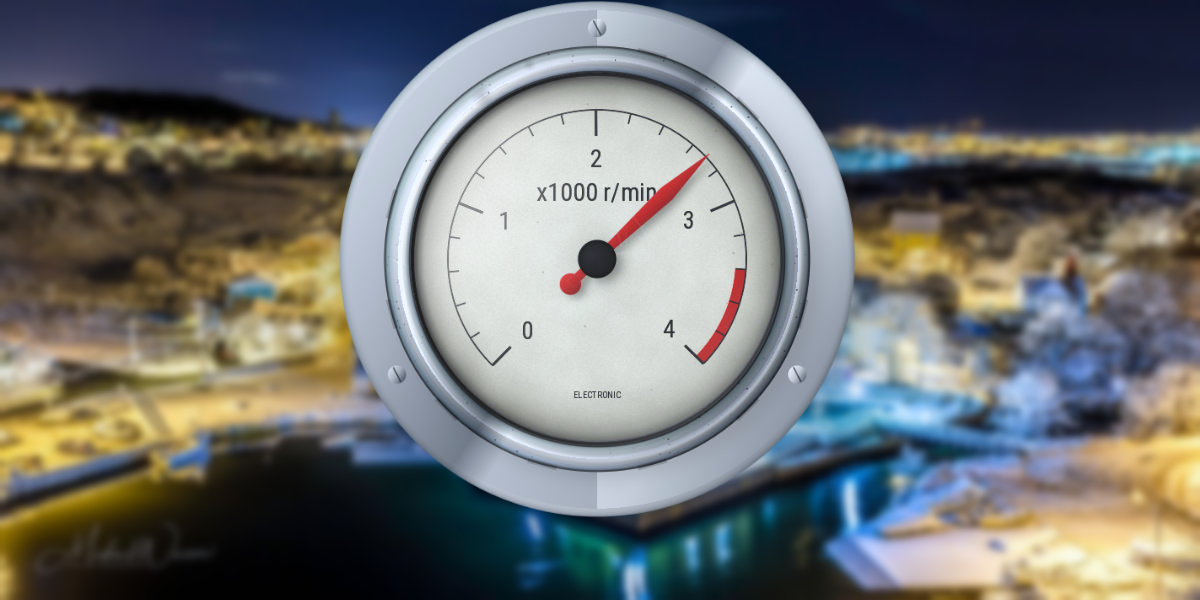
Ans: {"value": 2700, "unit": "rpm"}
